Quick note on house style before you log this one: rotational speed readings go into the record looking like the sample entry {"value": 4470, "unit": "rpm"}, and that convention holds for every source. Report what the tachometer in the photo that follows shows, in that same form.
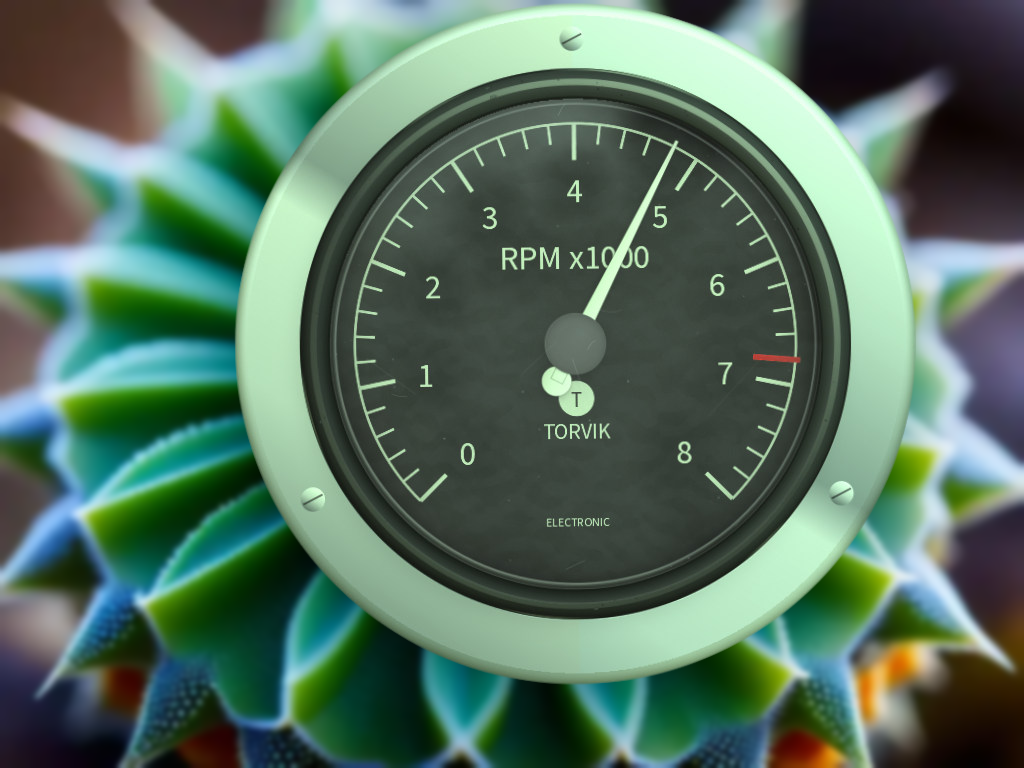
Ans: {"value": 4800, "unit": "rpm"}
